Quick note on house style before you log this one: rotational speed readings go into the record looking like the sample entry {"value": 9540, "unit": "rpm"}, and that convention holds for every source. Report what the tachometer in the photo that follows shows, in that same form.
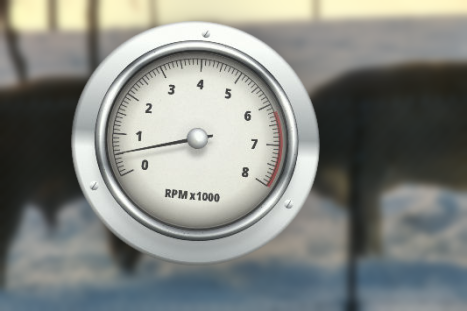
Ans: {"value": 500, "unit": "rpm"}
